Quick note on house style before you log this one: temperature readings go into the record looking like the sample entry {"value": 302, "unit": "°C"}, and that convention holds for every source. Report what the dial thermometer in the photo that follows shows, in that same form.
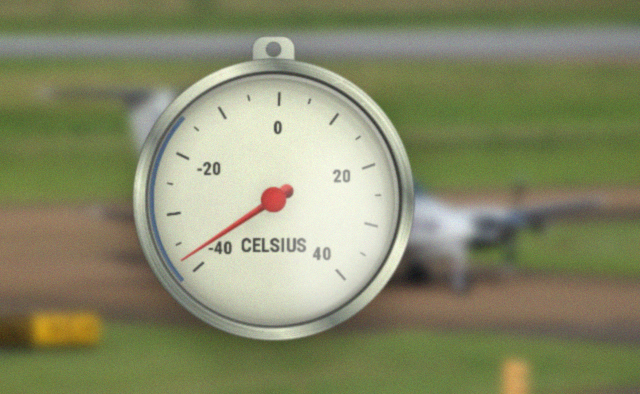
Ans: {"value": -37.5, "unit": "°C"}
